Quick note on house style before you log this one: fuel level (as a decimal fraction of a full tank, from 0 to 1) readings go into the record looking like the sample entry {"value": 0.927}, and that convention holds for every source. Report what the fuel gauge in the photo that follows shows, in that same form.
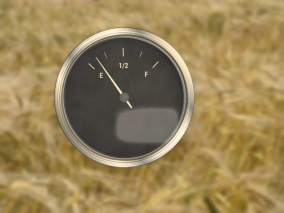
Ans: {"value": 0.125}
